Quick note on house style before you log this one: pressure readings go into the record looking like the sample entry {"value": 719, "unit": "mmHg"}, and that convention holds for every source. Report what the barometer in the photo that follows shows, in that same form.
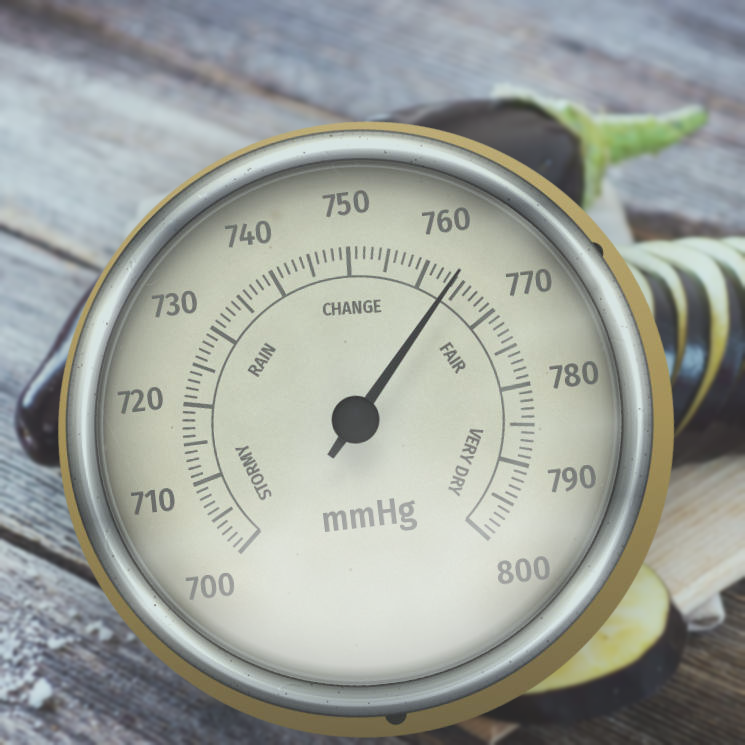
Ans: {"value": 764, "unit": "mmHg"}
